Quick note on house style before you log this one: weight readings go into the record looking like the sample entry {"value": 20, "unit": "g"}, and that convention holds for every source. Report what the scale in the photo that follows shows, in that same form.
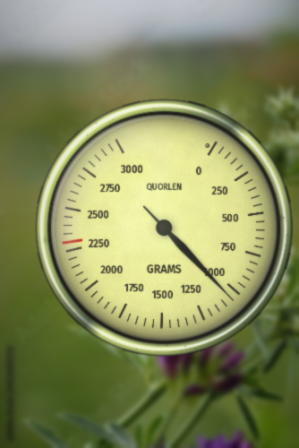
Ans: {"value": 1050, "unit": "g"}
